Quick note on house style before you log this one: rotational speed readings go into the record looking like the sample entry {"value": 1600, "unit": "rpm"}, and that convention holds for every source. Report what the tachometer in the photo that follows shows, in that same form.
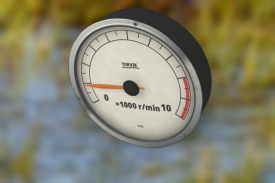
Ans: {"value": 1000, "unit": "rpm"}
